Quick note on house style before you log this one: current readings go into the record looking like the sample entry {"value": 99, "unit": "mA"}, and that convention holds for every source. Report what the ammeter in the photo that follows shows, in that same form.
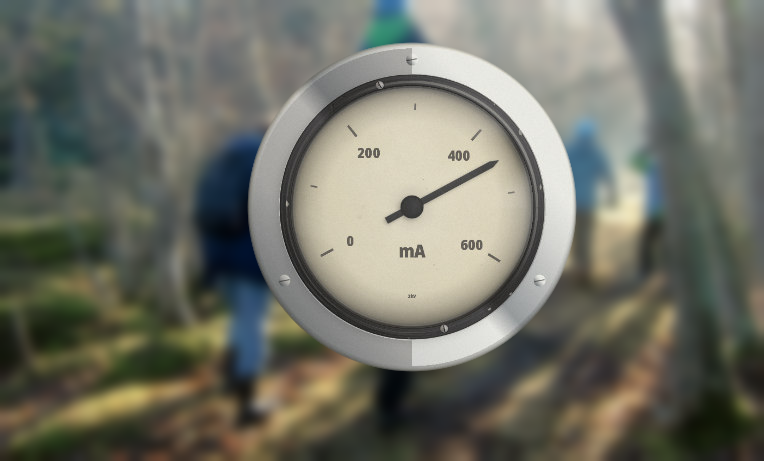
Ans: {"value": 450, "unit": "mA"}
